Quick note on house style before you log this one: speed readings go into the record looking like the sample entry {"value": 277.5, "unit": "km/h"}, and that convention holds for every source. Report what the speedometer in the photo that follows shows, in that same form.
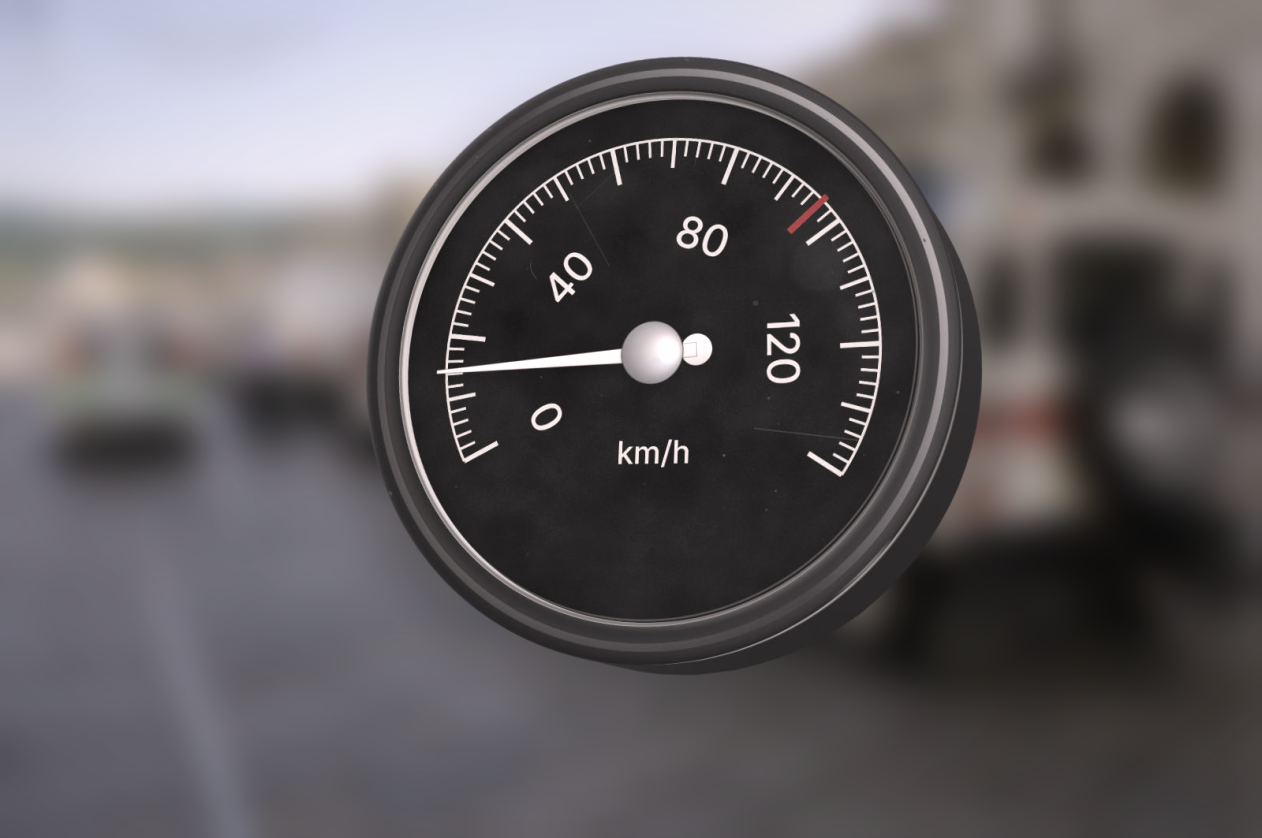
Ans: {"value": 14, "unit": "km/h"}
